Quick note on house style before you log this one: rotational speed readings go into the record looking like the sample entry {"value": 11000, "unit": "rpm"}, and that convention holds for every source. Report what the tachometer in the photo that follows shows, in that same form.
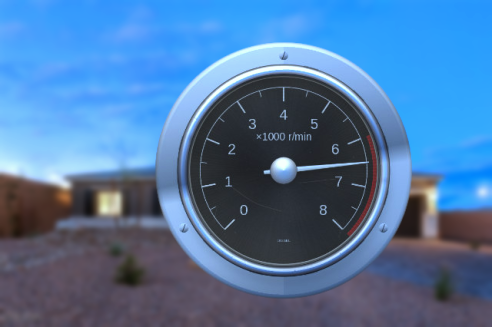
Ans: {"value": 6500, "unit": "rpm"}
